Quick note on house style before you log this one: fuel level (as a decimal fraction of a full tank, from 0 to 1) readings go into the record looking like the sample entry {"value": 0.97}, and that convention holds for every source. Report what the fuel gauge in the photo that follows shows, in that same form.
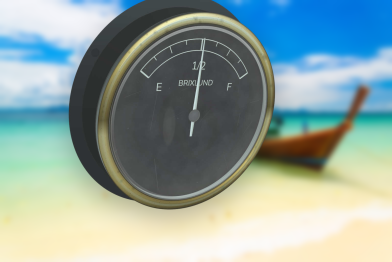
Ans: {"value": 0.5}
